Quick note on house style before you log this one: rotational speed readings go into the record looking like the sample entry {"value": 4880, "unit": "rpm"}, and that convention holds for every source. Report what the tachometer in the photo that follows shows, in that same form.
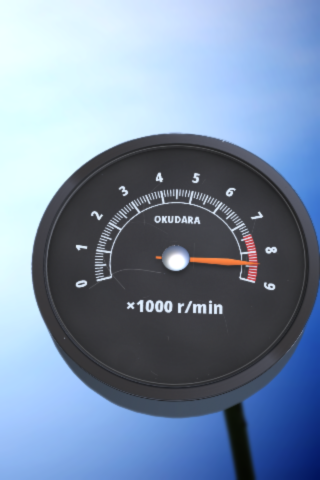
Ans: {"value": 8500, "unit": "rpm"}
